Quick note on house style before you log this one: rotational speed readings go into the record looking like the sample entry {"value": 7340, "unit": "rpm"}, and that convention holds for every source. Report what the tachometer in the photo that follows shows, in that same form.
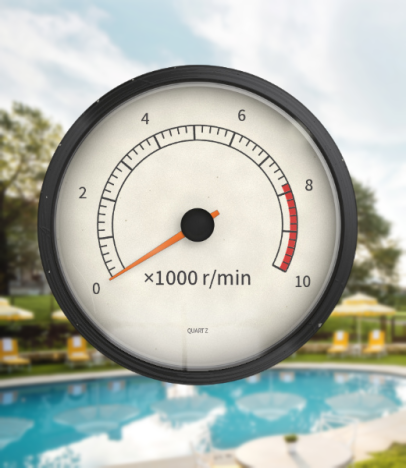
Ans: {"value": 0, "unit": "rpm"}
